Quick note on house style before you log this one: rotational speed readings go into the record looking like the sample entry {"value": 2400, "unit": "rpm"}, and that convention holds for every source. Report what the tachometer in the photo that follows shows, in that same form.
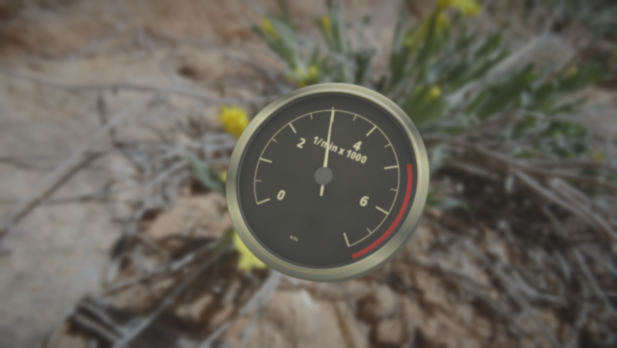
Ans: {"value": 3000, "unit": "rpm"}
